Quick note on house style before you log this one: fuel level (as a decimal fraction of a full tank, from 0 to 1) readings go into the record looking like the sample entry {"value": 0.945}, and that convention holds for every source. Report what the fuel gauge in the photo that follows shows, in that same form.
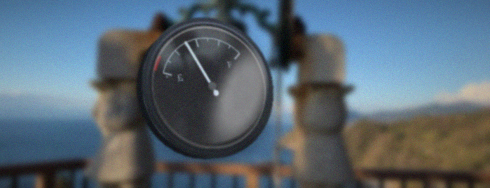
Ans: {"value": 0.375}
